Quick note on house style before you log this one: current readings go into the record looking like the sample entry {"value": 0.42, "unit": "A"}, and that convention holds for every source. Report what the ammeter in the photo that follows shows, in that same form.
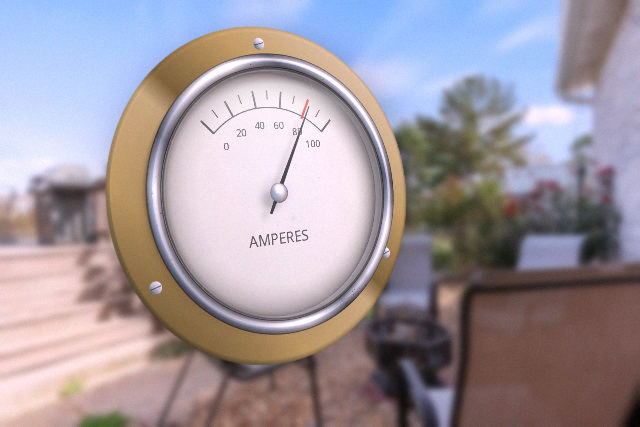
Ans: {"value": 80, "unit": "A"}
